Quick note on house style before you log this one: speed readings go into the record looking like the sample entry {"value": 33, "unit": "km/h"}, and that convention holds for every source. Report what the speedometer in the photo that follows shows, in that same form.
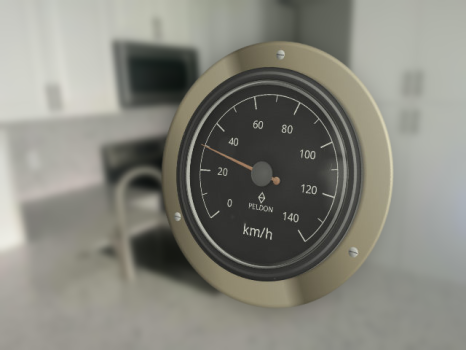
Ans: {"value": 30, "unit": "km/h"}
